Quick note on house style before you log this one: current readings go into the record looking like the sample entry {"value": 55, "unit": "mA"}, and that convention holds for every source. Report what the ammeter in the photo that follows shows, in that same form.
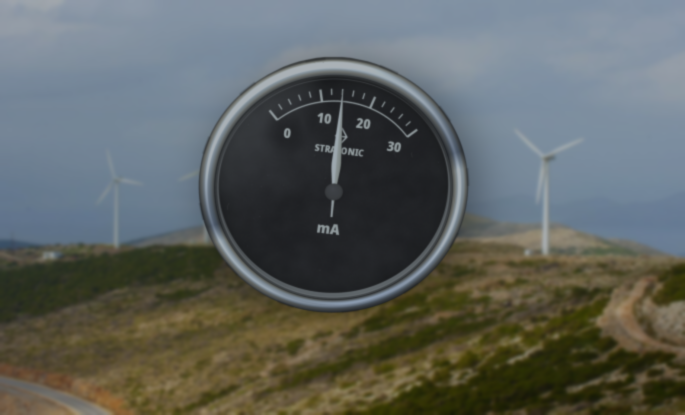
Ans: {"value": 14, "unit": "mA"}
